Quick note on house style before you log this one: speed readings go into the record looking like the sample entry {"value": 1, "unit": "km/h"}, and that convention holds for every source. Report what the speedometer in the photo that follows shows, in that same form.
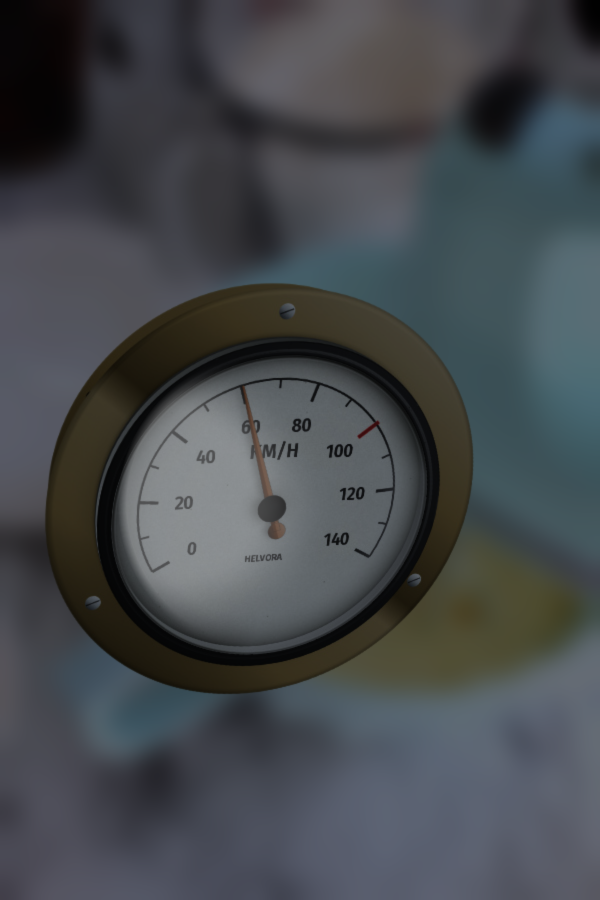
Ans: {"value": 60, "unit": "km/h"}
